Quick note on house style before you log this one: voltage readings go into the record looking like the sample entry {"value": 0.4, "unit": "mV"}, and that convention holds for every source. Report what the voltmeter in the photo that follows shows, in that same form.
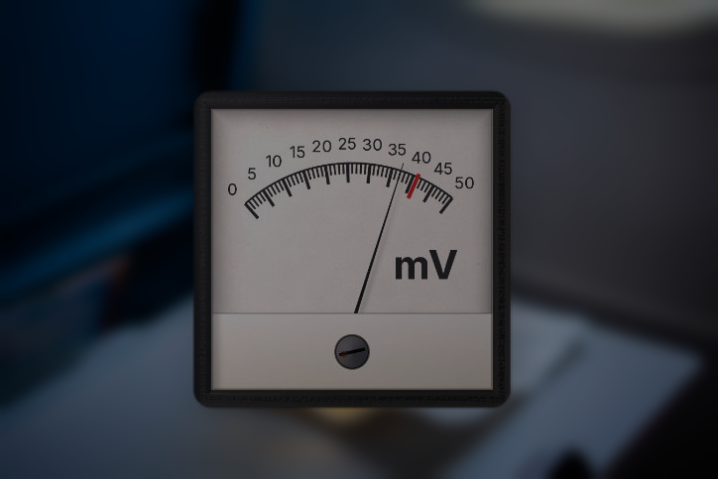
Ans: {"value": 37, "unit": "mV"}
